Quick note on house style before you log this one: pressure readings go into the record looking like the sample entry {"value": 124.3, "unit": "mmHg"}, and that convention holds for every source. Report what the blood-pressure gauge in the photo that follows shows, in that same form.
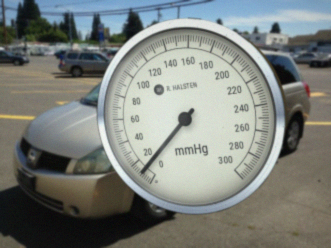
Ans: {"value": 10, "unit": "mmHg"}
